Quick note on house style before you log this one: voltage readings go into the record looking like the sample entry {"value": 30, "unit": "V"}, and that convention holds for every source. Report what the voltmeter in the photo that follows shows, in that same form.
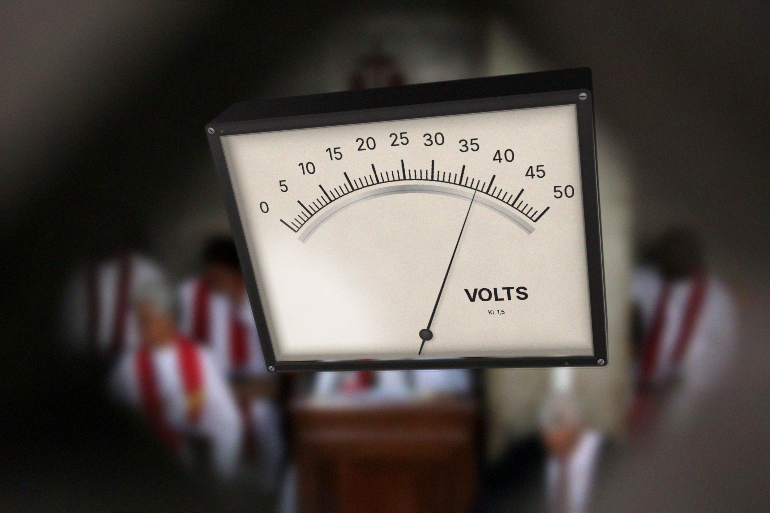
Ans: {"value": 38, "unit": "V"}
